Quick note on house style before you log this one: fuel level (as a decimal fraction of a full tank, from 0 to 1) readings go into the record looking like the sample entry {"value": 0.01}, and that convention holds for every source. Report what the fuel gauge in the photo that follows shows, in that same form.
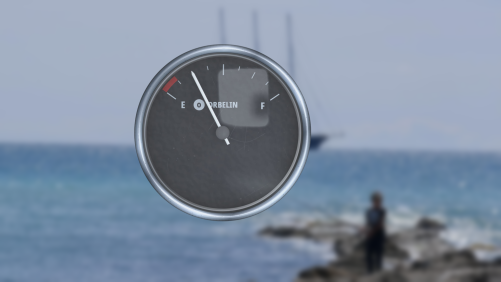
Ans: {"value": 0.25}
